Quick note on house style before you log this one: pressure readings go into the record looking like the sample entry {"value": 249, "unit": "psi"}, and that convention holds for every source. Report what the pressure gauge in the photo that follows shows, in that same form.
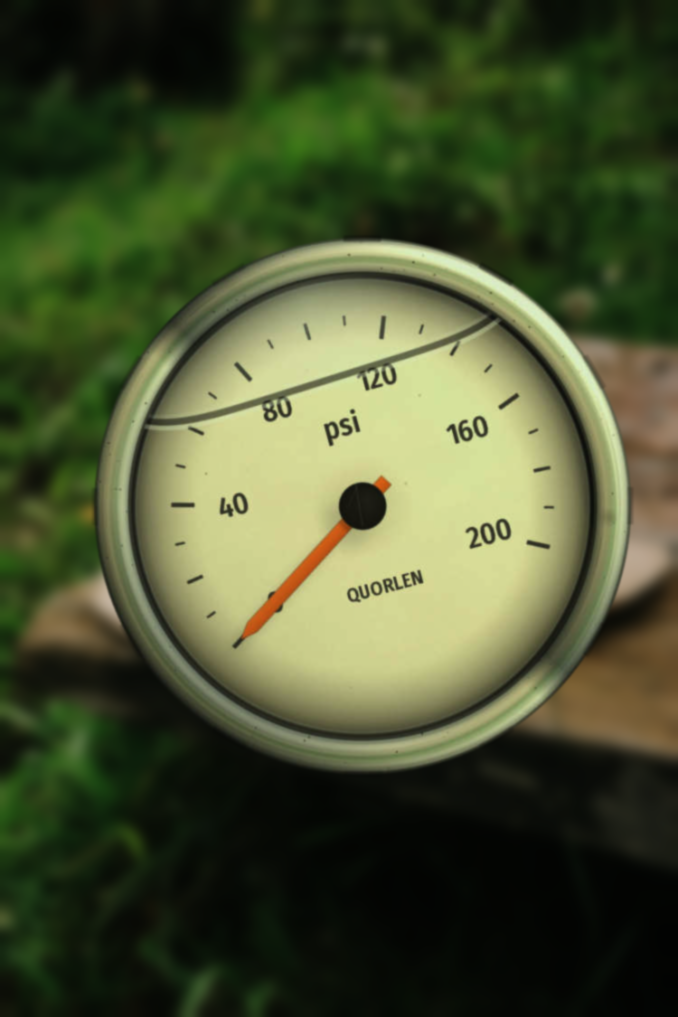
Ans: {"value": 0, "unit": "psi"}
